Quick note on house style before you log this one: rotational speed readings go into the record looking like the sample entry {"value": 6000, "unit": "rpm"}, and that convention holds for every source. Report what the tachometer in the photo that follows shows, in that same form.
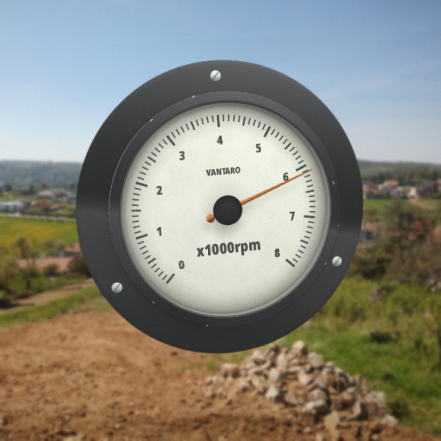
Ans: {"value": 6100, "unit": "rpm"}
